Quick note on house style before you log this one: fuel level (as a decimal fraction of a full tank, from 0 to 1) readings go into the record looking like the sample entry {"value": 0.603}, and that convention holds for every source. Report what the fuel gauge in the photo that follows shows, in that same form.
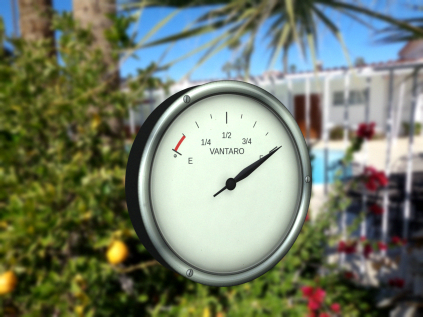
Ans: {"value": 1}
